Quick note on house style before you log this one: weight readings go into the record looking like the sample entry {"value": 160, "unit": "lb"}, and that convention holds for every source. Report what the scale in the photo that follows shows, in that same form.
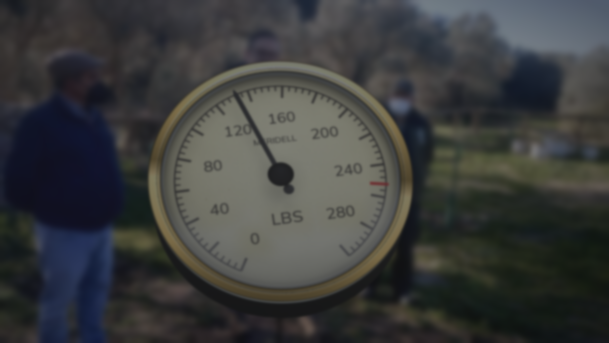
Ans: {"value": 132, "unit": "lb"}
